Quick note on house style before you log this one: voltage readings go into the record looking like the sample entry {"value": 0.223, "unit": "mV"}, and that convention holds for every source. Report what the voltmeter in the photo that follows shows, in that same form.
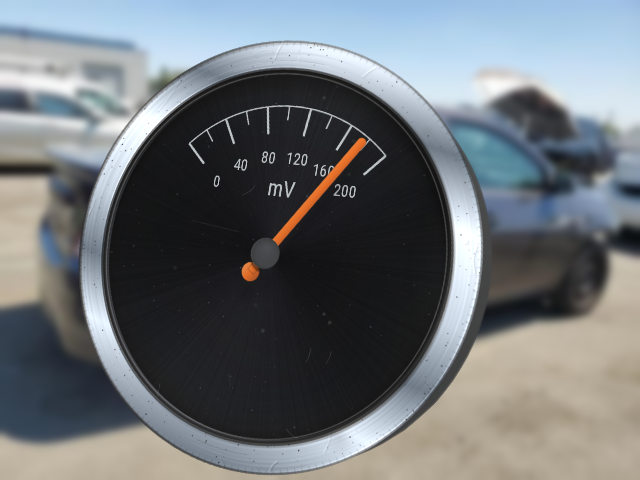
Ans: {"value": 180, "unit": "mV"}
